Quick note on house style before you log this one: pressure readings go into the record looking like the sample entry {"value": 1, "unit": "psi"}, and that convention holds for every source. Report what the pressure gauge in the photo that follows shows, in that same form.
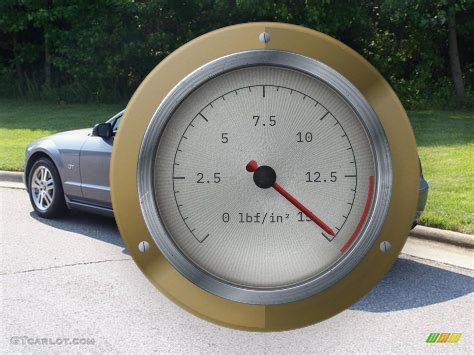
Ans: {"value": 14.75, "unit": "psi"}
